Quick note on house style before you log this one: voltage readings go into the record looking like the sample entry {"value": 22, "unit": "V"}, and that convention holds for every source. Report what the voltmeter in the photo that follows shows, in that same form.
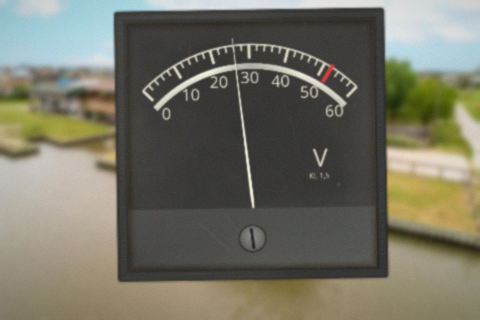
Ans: {"value": 26, "unit": "V"}
